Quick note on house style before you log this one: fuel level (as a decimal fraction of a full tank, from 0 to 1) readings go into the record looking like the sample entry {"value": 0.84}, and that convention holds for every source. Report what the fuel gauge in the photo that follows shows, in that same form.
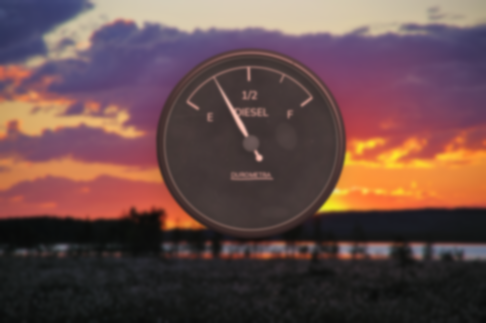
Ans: {"value": 0.25}
